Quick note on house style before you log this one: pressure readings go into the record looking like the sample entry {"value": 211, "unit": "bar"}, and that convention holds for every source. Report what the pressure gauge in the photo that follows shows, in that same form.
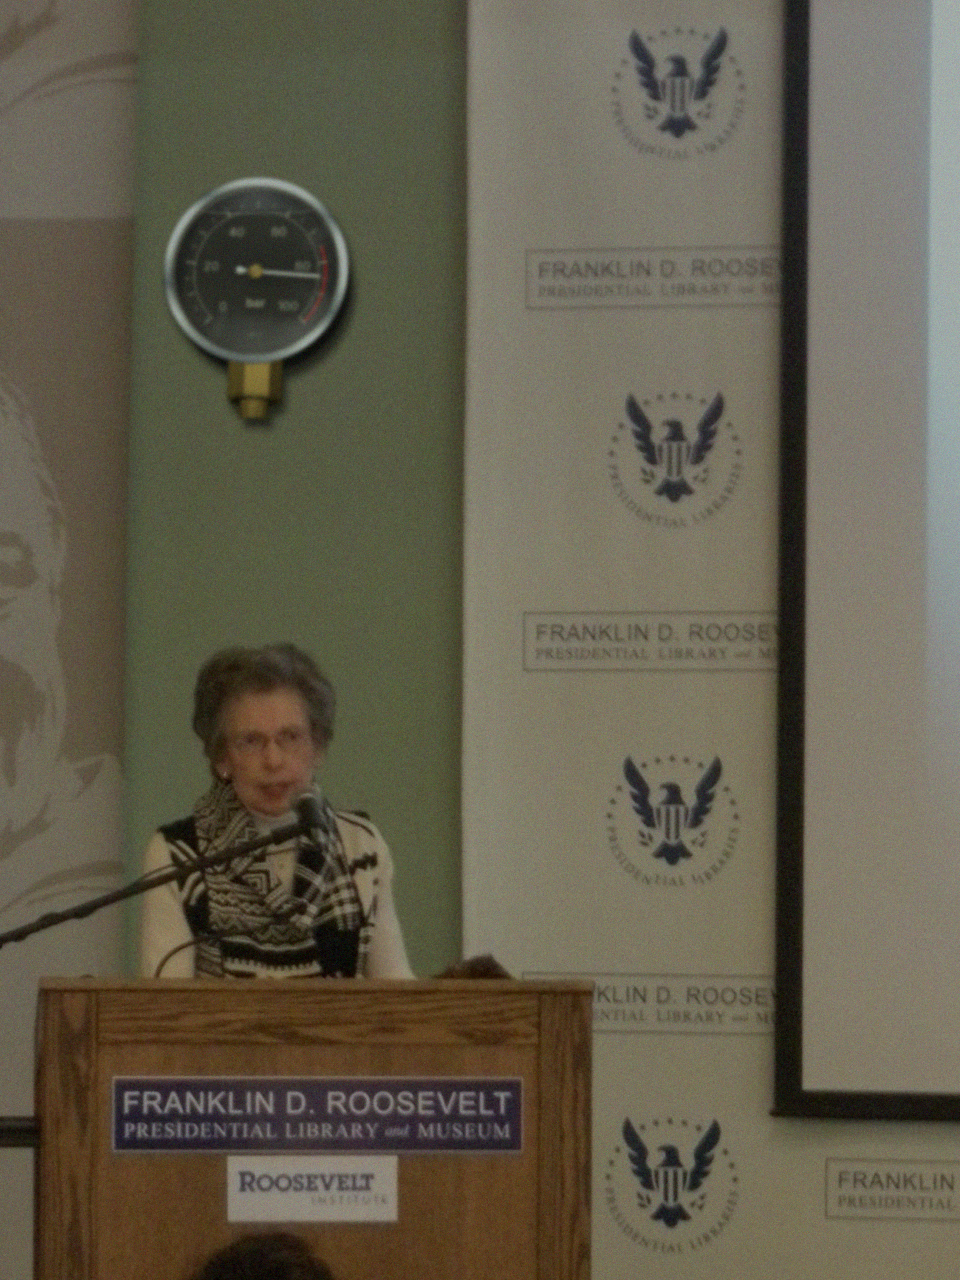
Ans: {"value": 85, "unit": "bar"}
